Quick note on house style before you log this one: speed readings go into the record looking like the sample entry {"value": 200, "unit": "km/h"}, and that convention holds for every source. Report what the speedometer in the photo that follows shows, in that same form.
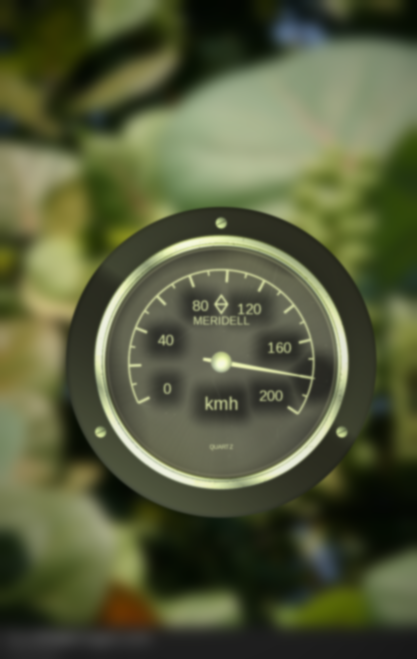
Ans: {"value": 180, "unit": "km/h"}
